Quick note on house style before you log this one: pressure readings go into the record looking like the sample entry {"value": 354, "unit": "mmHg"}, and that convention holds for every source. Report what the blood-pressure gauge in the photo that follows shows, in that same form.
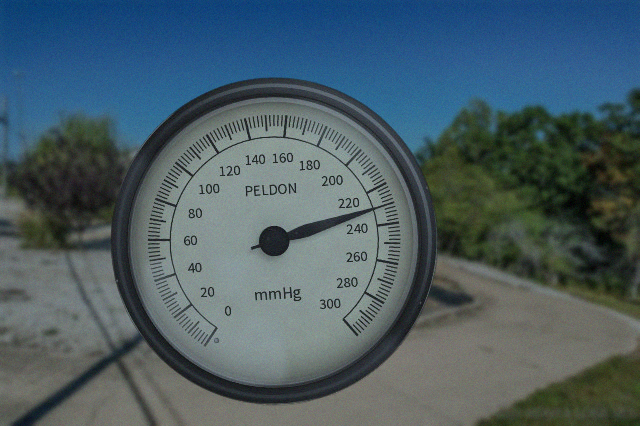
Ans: {"value": 230, "unit": "mmHg"}
